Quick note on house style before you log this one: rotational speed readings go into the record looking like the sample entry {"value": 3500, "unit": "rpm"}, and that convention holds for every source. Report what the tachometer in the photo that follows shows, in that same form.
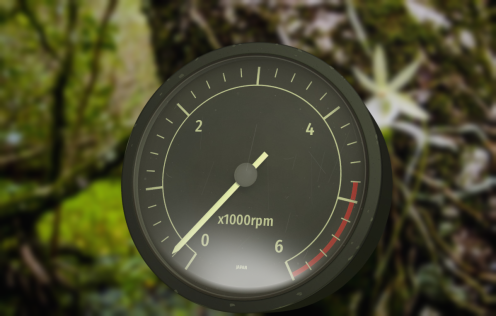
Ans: {"value": 200, "unit": "rpm"}
